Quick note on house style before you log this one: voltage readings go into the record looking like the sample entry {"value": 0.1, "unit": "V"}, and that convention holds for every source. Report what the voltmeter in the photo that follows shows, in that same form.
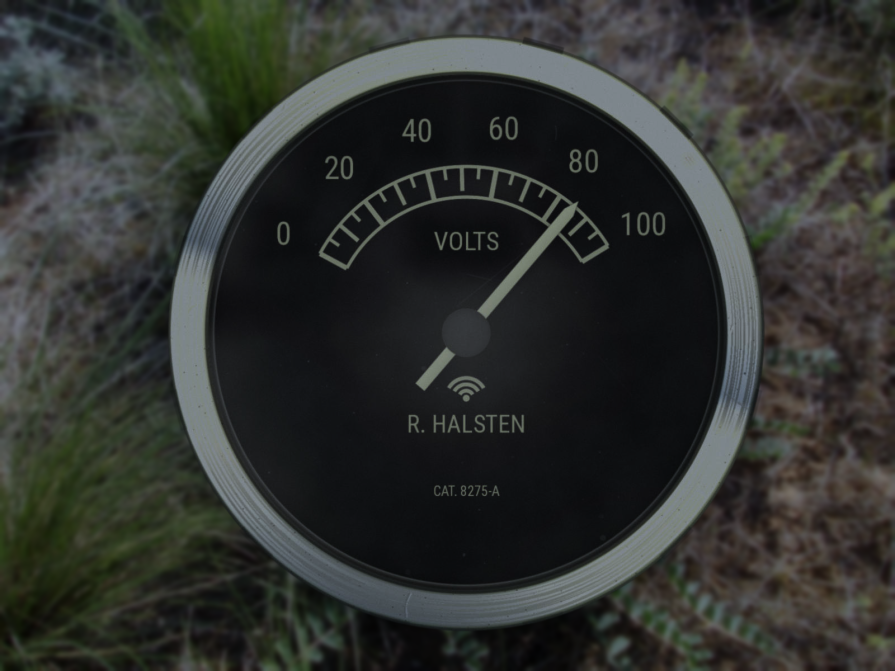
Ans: {"value": 85, "unit": "V"}
